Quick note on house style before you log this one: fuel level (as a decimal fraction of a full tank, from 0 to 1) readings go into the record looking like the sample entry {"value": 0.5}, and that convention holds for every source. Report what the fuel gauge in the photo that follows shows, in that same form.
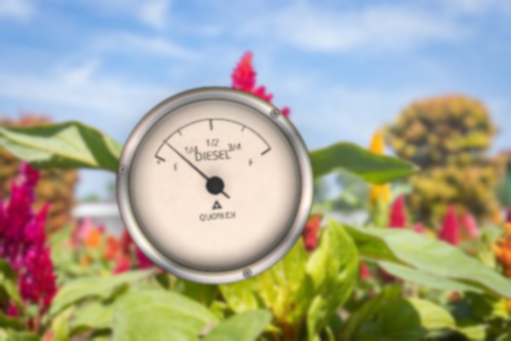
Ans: {"value": 0.125}
